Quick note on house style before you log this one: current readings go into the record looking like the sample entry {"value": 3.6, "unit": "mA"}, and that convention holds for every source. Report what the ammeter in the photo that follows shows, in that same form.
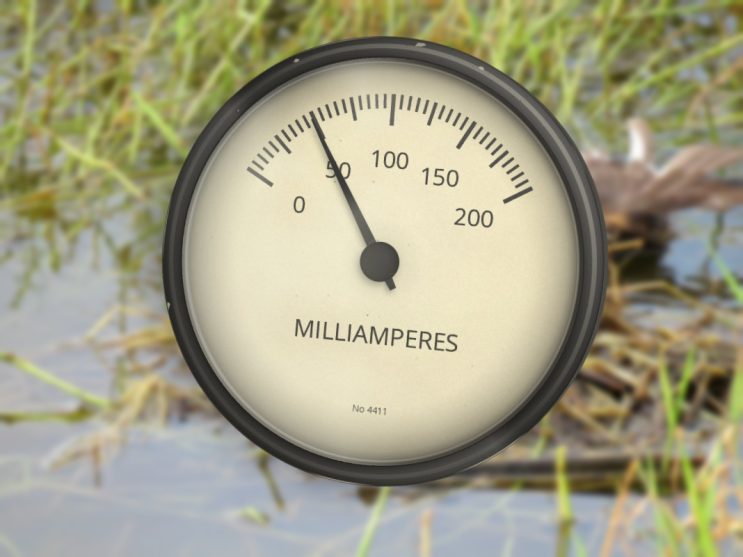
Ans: {"value": 50, "unit": "mA"}
